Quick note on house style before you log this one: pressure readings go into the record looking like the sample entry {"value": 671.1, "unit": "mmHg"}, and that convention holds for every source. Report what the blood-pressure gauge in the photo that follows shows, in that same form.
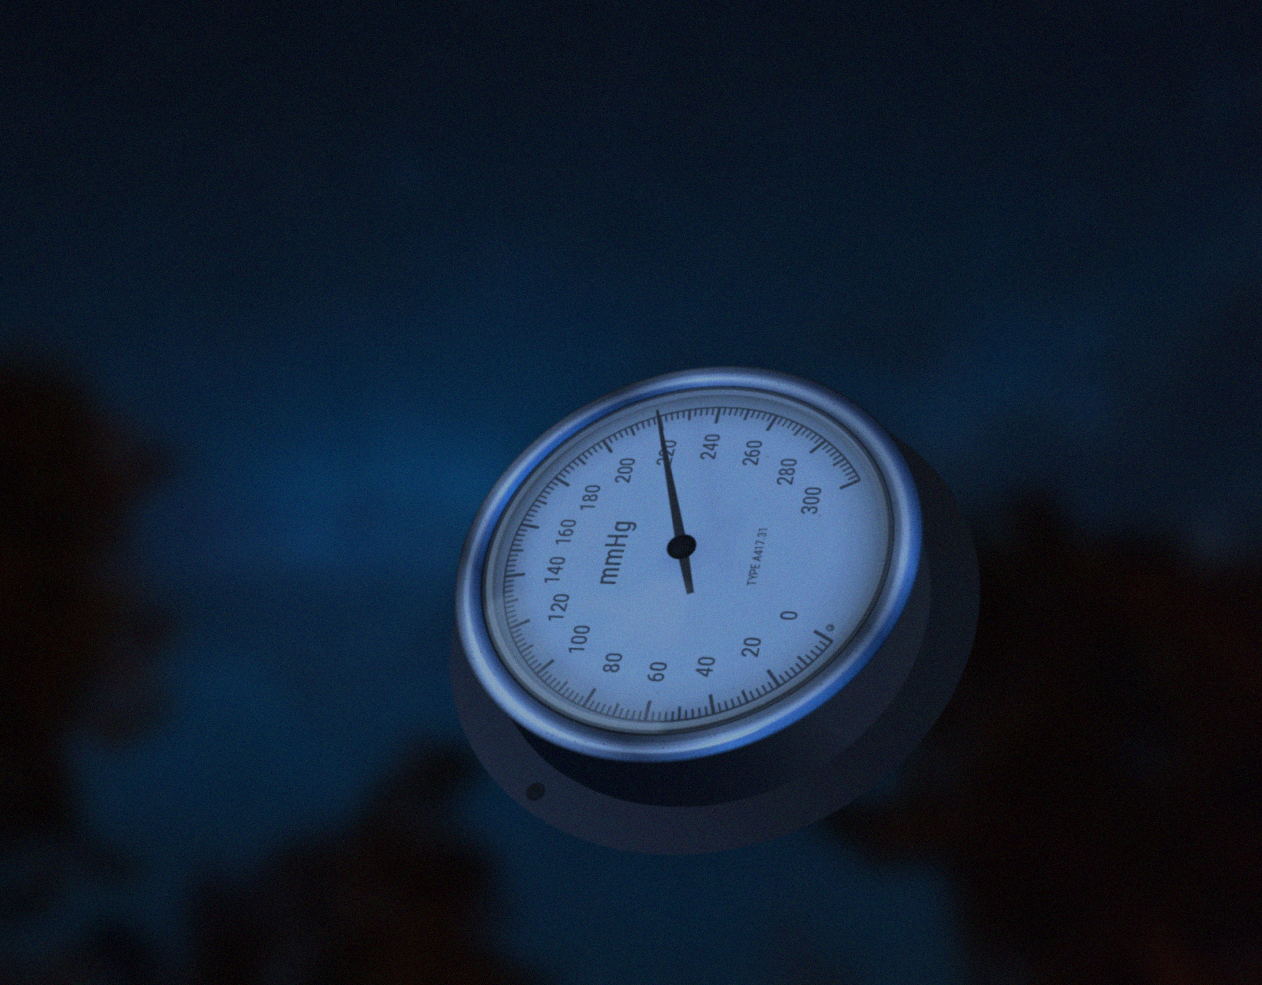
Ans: {"value": 220, "unit": "mmHg"}
